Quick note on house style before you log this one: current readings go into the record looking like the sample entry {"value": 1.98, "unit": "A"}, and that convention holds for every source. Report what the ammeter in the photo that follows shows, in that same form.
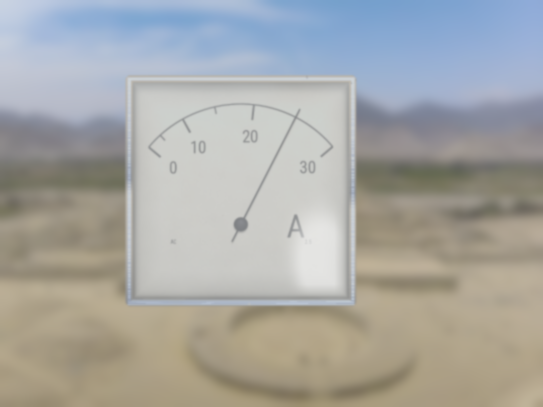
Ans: {"value": 25, "unit": "A"}
